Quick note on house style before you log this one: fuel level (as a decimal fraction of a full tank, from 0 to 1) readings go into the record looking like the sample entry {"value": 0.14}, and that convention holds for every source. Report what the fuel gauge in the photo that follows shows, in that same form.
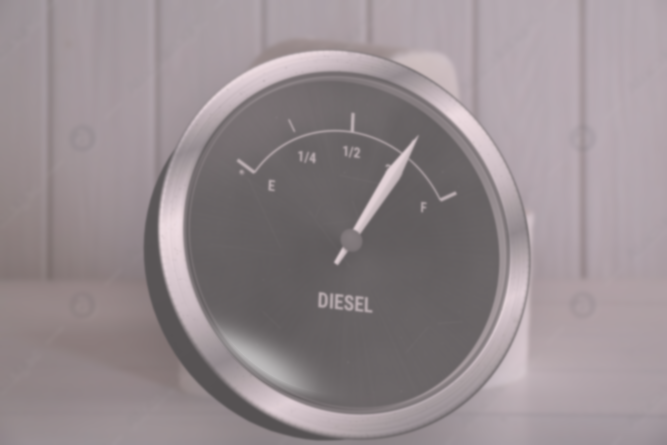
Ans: {"value": 0.75}
